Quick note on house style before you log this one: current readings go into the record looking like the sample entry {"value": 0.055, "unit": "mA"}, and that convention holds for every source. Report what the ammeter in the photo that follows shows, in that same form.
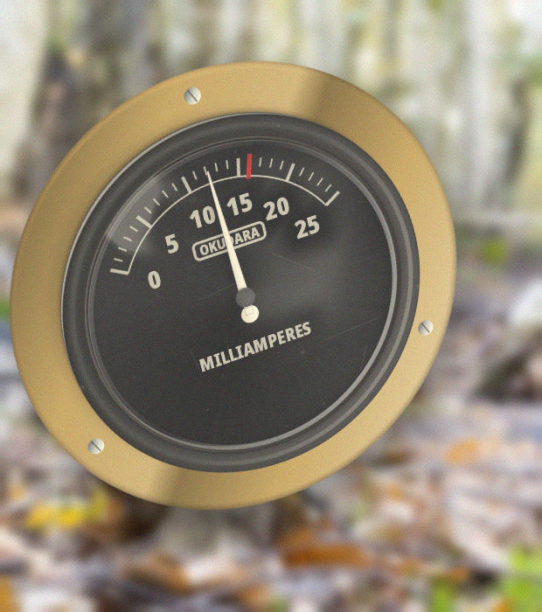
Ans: {"value": 12, "unit": "mA"}
